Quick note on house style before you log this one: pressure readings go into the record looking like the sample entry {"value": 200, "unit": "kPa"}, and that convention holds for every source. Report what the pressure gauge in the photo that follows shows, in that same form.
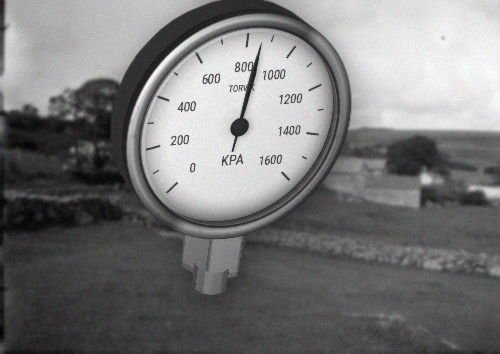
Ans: {"value": 850, "unit": "kPa"}
